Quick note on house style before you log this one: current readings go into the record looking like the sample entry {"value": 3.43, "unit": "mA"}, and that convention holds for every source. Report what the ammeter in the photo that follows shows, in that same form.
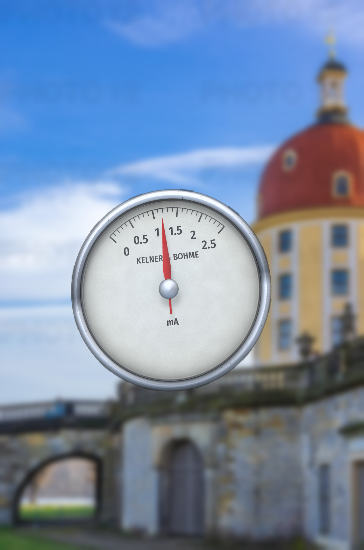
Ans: {"value": 1.2, "unit": "mA"}
